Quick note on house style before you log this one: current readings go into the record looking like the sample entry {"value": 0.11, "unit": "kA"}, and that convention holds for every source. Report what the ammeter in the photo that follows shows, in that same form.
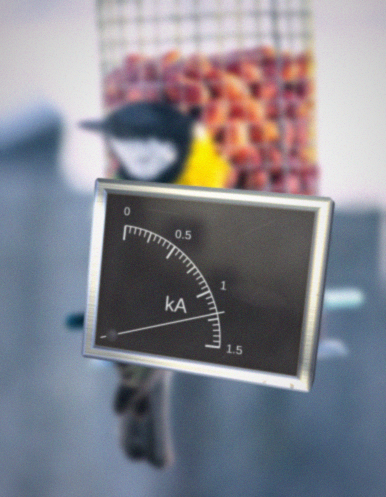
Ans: {"value": 1.2, "unit": "kA"}
